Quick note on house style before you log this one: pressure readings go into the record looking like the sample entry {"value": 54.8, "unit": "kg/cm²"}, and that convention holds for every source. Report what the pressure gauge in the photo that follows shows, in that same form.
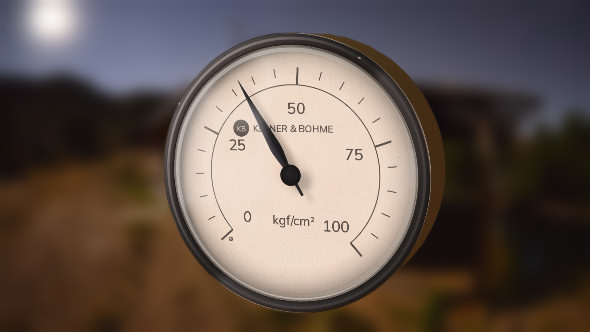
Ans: {"value": 37.5, "unit": "kg/cm²"}
